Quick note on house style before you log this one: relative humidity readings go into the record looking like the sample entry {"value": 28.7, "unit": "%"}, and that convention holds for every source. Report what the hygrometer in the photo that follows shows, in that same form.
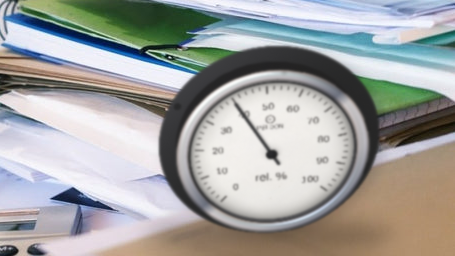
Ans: {"value": 40, "unit": "%"}
